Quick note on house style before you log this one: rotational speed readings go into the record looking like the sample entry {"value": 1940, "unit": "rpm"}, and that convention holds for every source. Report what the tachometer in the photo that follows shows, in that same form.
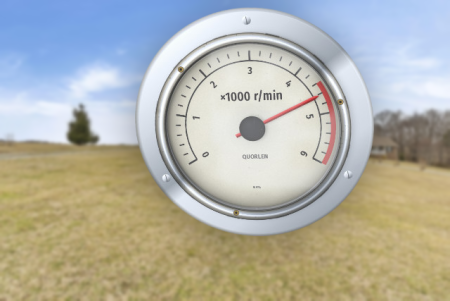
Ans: {"value": 4600, "unit": "rpm"}
